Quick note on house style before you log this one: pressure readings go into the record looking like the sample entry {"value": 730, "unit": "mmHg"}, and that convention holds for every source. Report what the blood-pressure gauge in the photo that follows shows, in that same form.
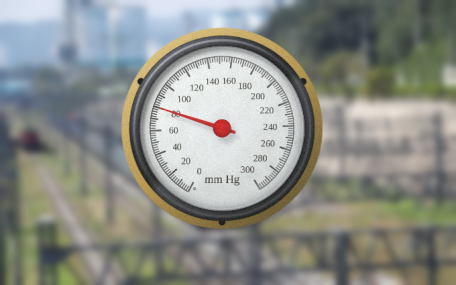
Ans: {"value": 80, "unit": "mmHg"}
